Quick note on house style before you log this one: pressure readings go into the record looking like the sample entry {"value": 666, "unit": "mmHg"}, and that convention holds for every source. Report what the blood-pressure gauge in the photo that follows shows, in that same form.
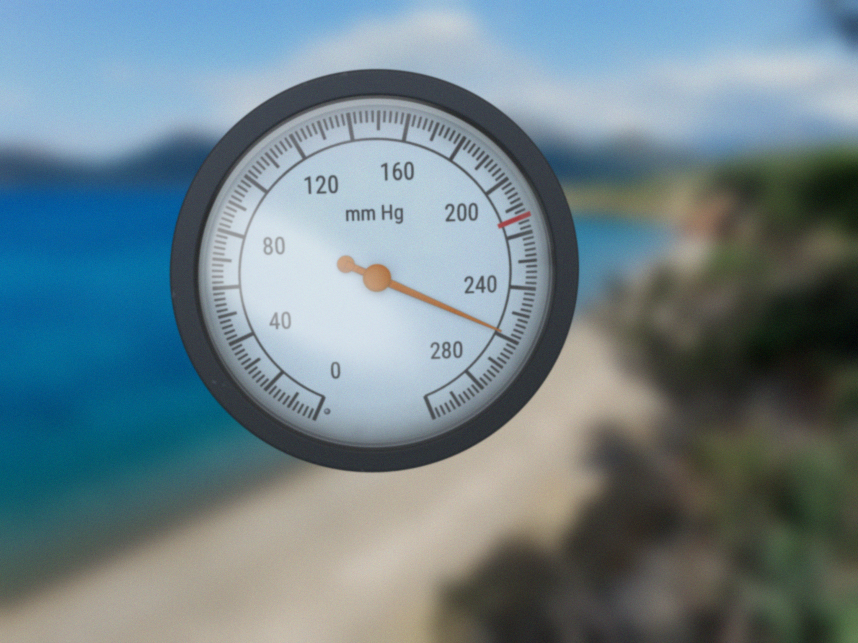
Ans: {"value": 258, "unit": "mmHg"}
